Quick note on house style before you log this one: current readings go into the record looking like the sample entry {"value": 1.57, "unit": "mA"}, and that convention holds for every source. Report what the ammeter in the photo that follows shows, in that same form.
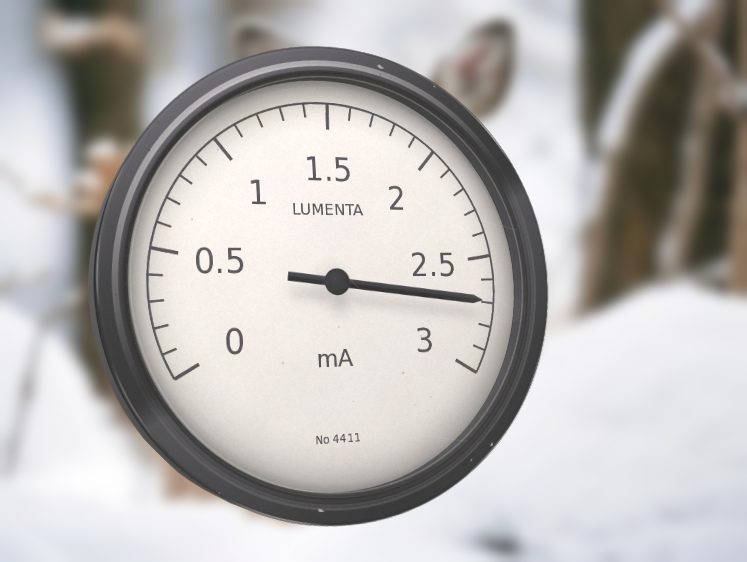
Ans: {"value": 2.7, "unit": "mA"}
